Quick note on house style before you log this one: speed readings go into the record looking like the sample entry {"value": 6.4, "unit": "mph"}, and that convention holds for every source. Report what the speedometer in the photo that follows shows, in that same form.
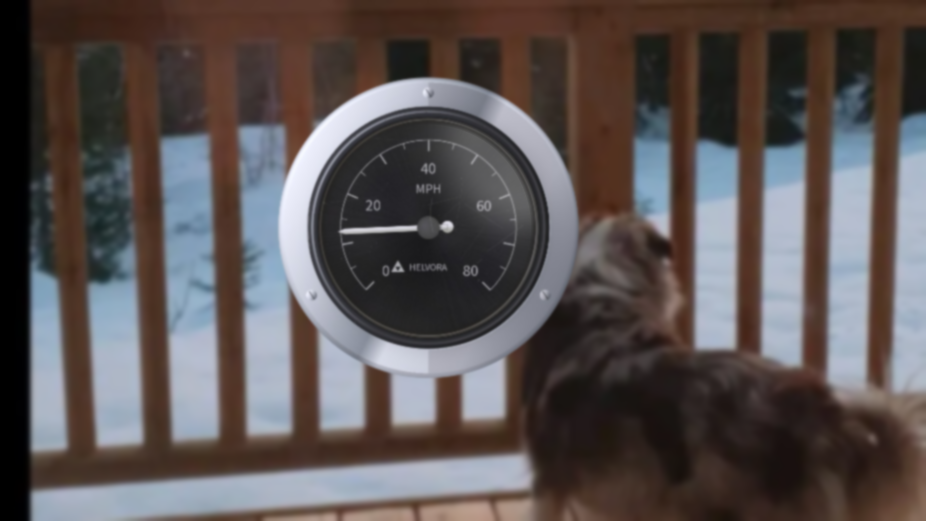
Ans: {"value": 12.5, "unit": "mph"}
